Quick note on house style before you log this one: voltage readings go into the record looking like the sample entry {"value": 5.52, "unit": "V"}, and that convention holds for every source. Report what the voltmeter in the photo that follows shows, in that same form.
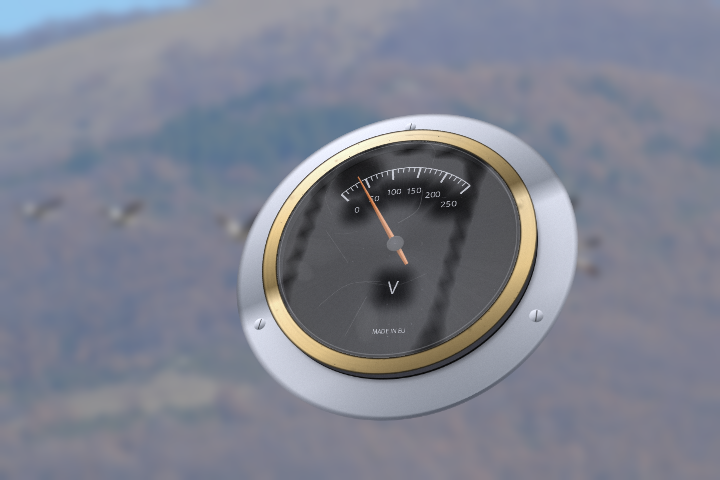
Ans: {"value": 40, "unit": "V"}
